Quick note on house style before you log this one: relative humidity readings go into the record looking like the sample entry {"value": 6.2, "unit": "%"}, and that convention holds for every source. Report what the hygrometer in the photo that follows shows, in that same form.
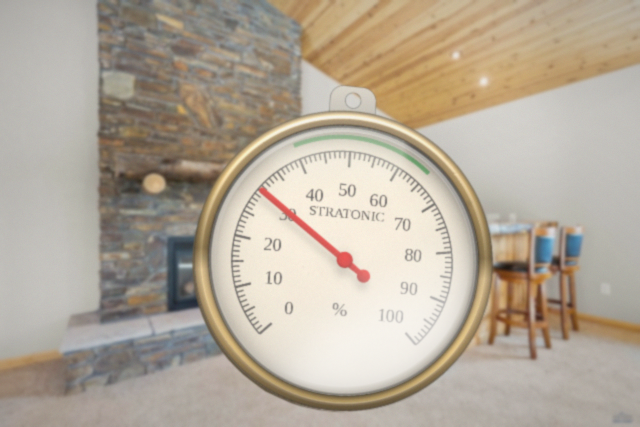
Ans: {"value": 30, "unit": "%"}
